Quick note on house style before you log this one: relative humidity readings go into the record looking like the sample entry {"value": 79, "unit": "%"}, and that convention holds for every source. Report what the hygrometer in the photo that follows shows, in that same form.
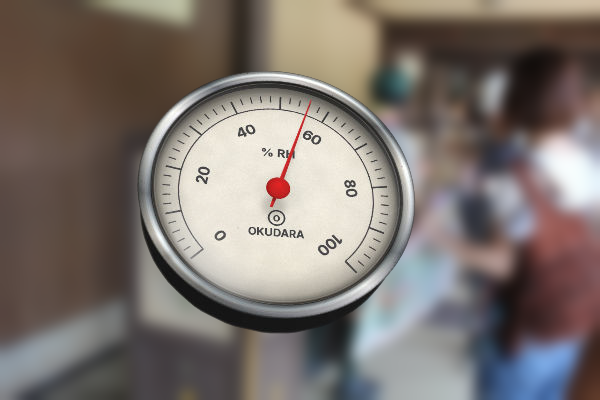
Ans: {"value": 56, "unit": "%"}
